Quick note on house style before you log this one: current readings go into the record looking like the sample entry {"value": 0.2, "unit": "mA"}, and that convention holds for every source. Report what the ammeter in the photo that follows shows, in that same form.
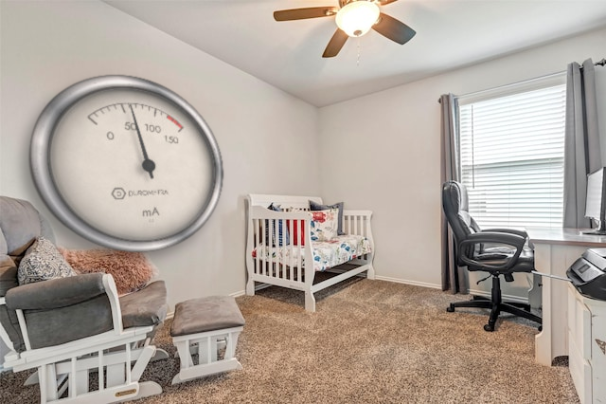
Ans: {"value": 60, "unit": "mA"}
